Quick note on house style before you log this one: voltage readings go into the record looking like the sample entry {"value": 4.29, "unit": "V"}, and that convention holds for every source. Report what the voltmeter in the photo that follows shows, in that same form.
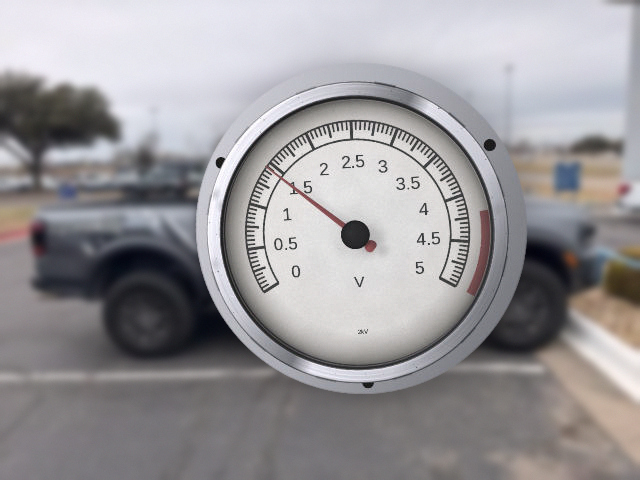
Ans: {"value": 1.45, "unit": "V"}
